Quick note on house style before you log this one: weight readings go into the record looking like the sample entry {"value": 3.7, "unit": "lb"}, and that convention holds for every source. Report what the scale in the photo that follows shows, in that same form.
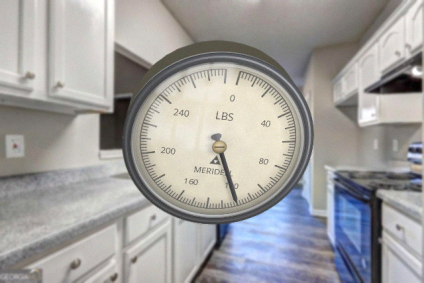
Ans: {"value": 120, "unit": "lb"}
